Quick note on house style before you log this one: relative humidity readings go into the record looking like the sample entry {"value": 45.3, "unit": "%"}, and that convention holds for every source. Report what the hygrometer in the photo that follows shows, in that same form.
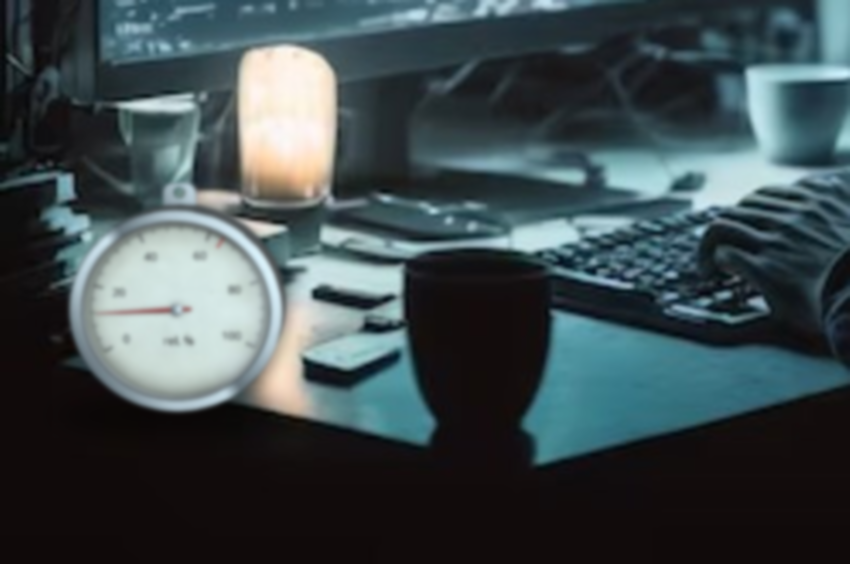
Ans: {"value": 12, "unit": "%"}
